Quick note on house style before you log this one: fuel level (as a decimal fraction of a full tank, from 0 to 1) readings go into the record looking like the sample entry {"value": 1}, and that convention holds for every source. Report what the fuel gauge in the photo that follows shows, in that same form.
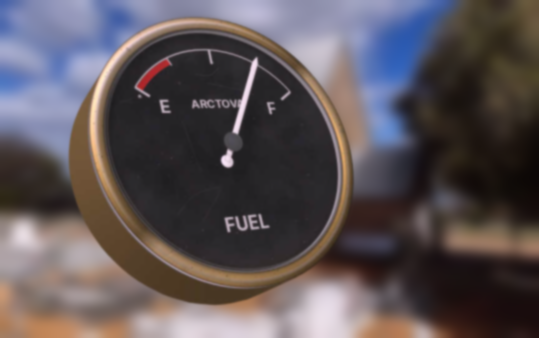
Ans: {"value": 0.75}
